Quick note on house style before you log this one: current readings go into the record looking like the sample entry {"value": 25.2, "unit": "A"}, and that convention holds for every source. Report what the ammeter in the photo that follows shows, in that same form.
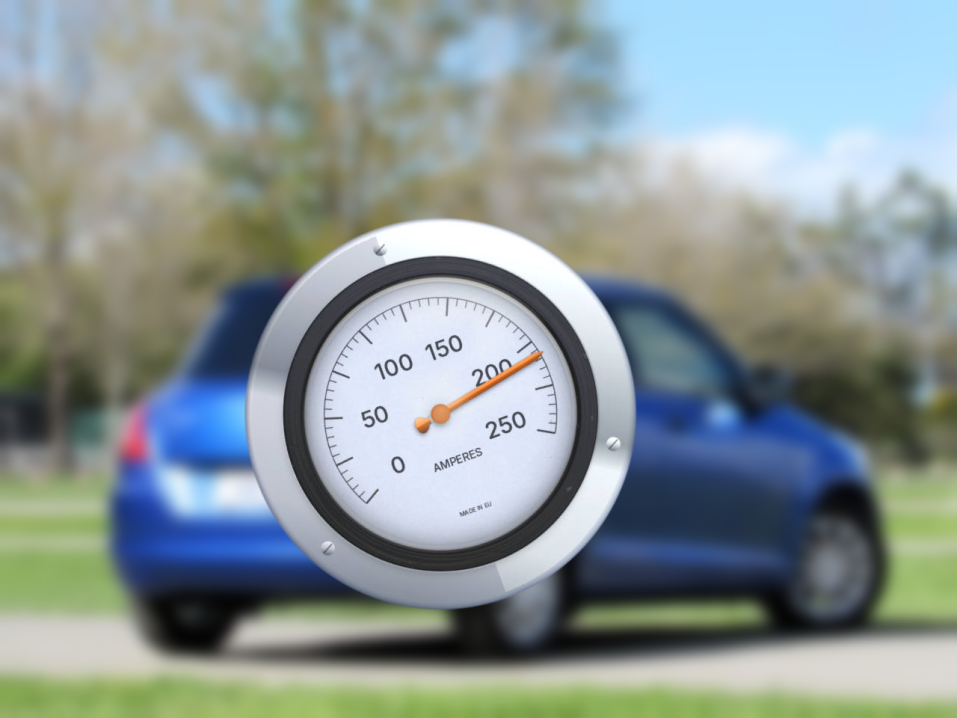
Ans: {"value": 207.5, "unit": "A"}
